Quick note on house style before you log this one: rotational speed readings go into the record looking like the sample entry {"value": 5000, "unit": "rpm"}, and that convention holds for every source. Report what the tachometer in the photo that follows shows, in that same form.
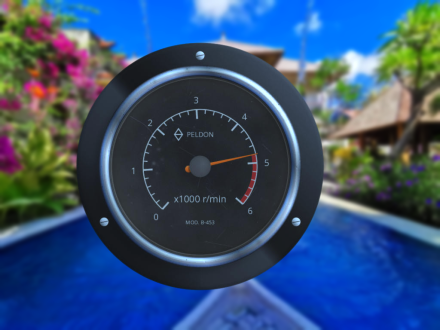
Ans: {"value": 4800, "unit": "rpm"}
